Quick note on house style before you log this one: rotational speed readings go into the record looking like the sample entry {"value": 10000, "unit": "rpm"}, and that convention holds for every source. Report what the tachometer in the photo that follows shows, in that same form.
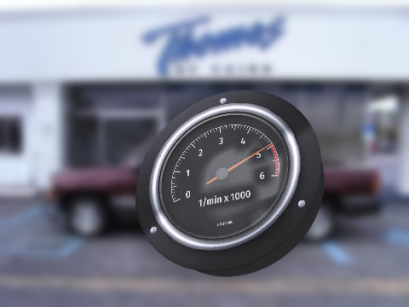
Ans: {"value": 5000, "unit": "rpm"}
